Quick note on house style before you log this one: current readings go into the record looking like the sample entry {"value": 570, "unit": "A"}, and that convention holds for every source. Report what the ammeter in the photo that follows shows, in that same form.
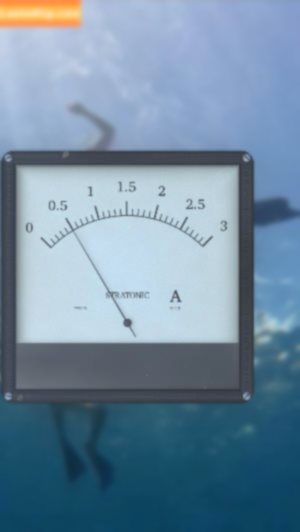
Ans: {"value": 0.5, "unit": "A"}
